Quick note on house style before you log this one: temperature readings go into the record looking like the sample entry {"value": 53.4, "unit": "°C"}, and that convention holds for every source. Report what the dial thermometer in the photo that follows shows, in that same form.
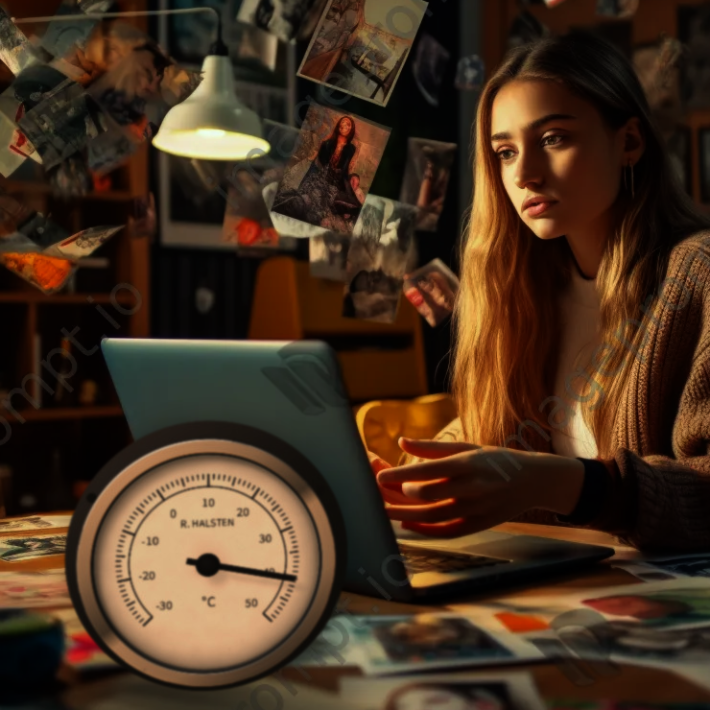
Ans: {"value": 40, "unit": "°C"}
